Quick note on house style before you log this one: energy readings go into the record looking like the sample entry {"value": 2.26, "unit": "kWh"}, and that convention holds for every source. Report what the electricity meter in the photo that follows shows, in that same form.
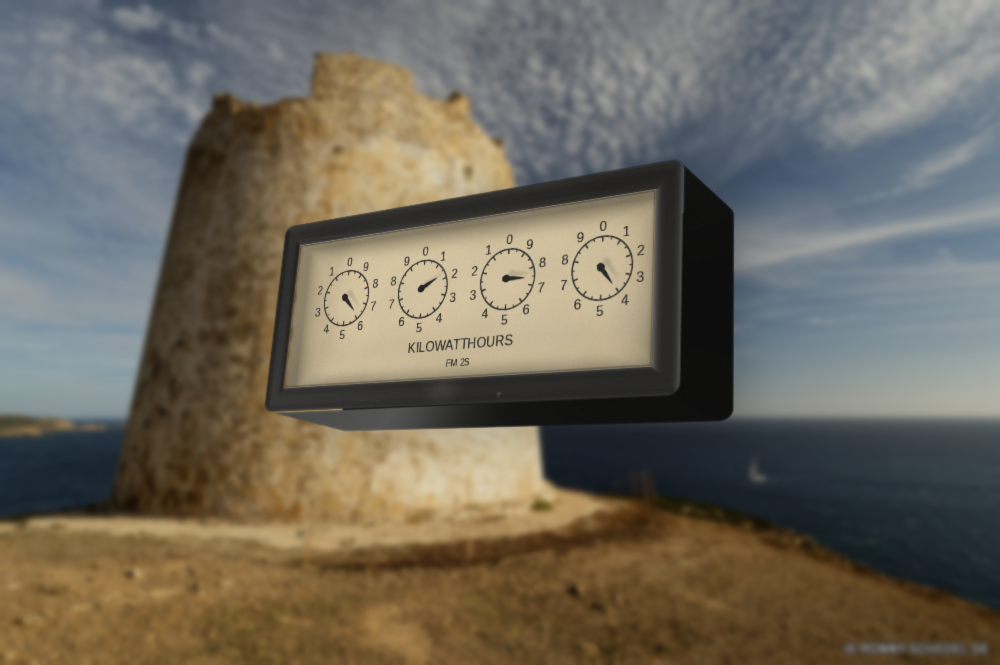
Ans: {"value": 6174, "unit": "kWh"}
